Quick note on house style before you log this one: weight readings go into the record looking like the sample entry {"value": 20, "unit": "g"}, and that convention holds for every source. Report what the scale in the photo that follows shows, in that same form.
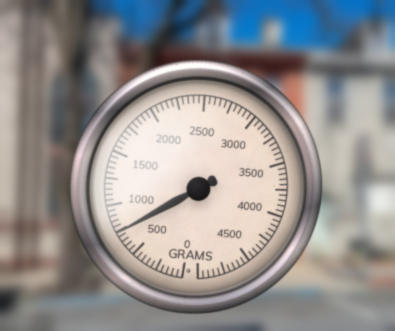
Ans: {"value": 750, "unit": "g"}
